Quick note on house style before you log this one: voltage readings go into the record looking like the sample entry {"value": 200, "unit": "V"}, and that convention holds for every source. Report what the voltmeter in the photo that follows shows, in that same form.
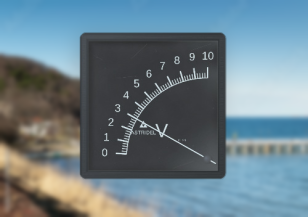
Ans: {"value": 3, "unit": "V"}
